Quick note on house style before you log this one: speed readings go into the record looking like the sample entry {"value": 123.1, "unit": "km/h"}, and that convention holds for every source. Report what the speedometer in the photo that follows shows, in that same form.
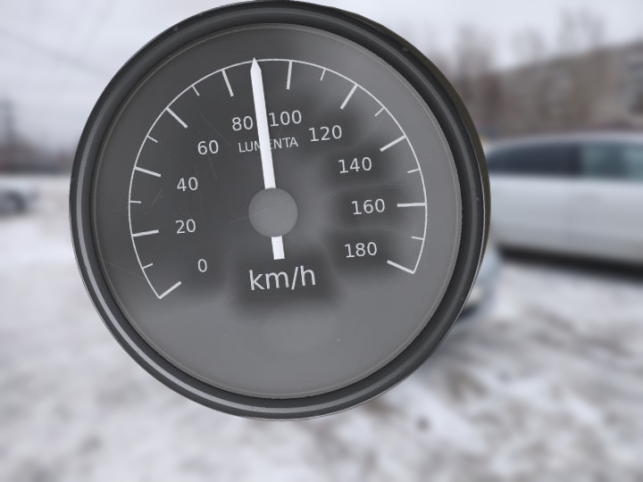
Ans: {"value": 90, "unit": "km/h"}
